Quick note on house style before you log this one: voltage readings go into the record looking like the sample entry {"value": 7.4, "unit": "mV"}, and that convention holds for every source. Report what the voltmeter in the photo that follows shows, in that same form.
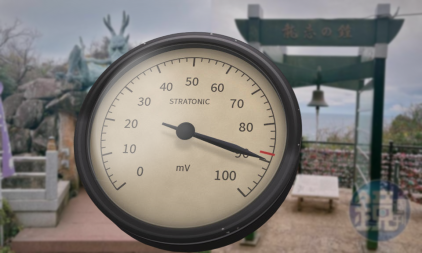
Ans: {"value": 90, "unit": "mV"}
